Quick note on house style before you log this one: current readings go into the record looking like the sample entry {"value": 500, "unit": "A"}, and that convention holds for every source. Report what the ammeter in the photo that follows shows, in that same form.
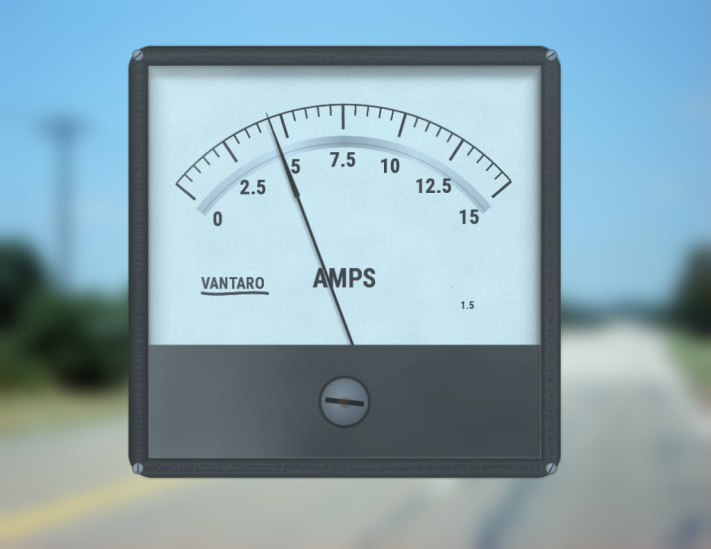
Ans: {"value": 4.5, "unit": "A"}
